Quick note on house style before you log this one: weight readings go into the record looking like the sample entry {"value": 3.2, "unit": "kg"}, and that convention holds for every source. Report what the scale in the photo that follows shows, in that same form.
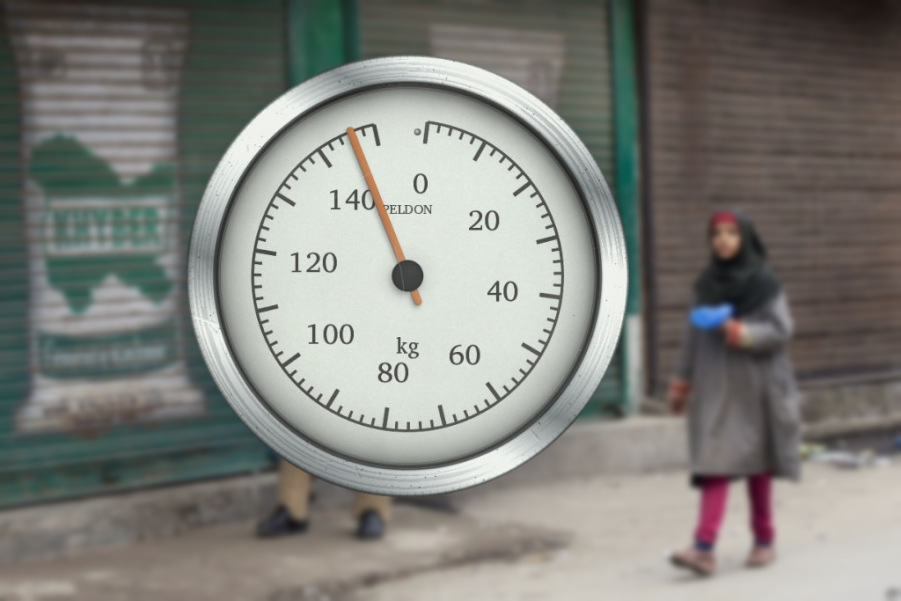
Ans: {"value": 146, "unit": "kg"}
